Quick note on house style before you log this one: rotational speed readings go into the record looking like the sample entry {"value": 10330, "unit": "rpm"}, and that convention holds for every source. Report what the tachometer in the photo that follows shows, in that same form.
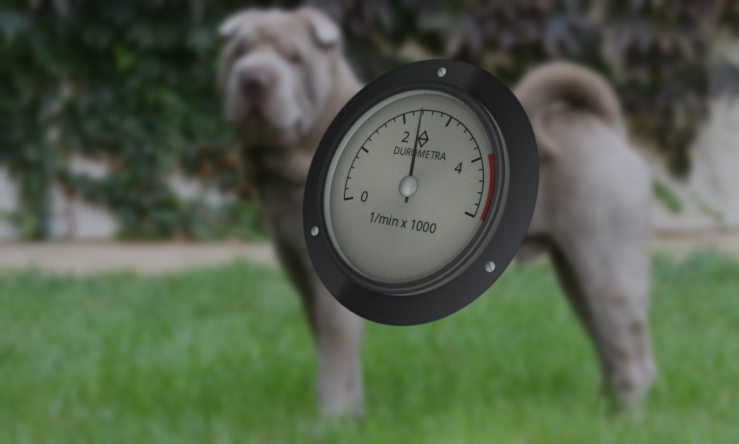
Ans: {"value": 2400, "unit": "rpm"}
